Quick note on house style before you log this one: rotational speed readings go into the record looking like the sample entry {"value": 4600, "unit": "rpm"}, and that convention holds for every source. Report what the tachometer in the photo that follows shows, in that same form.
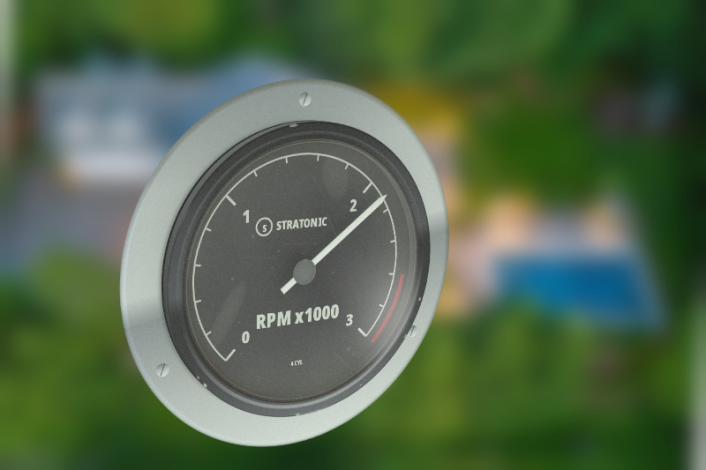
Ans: {"value": 2100, "unit": "rpm"}
